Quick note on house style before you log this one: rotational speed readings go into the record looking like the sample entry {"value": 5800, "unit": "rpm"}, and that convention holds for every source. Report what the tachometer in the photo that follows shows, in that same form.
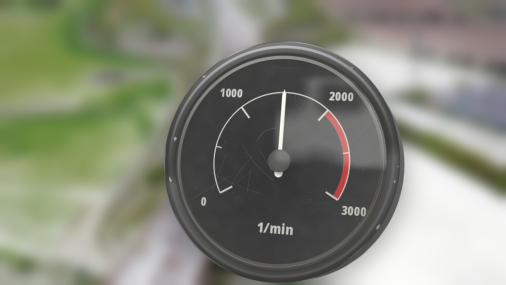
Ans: {"value": 1500, "unit": "rpm"}
